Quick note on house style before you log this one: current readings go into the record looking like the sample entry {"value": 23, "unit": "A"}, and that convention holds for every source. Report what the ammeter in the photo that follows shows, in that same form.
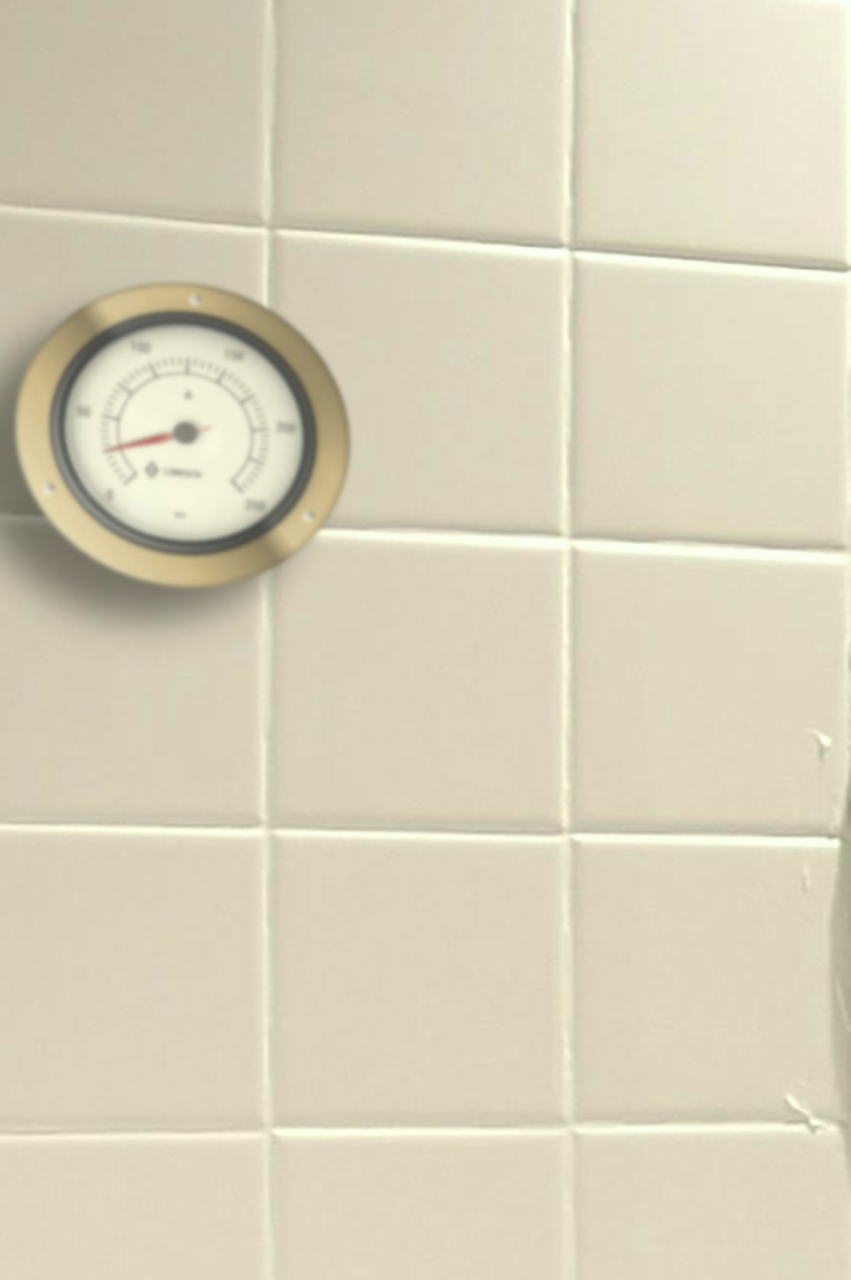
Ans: {"value": 25, "unit": "A"}
